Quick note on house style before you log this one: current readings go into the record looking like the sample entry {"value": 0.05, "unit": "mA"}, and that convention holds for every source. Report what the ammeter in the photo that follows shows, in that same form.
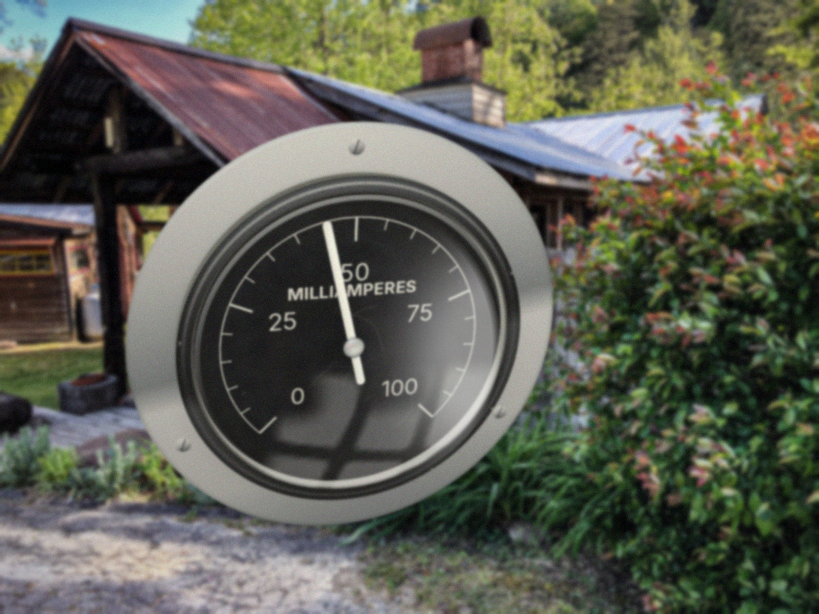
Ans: {"value": 45, "unit": "mA"}
